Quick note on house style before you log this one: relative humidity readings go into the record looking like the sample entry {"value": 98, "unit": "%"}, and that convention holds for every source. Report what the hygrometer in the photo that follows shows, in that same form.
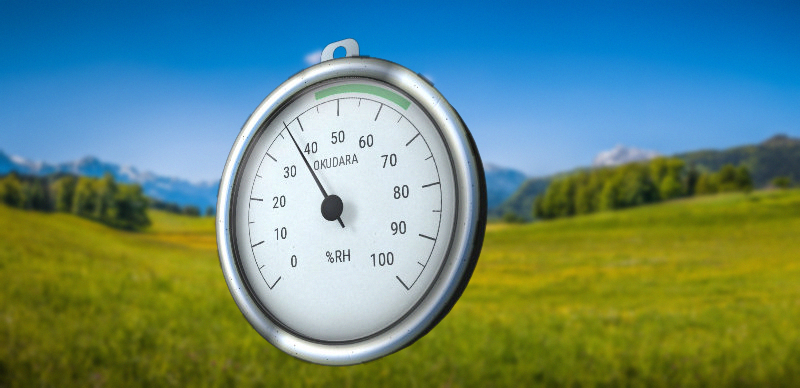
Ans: {"value": 37.5, "unit": "%"}
